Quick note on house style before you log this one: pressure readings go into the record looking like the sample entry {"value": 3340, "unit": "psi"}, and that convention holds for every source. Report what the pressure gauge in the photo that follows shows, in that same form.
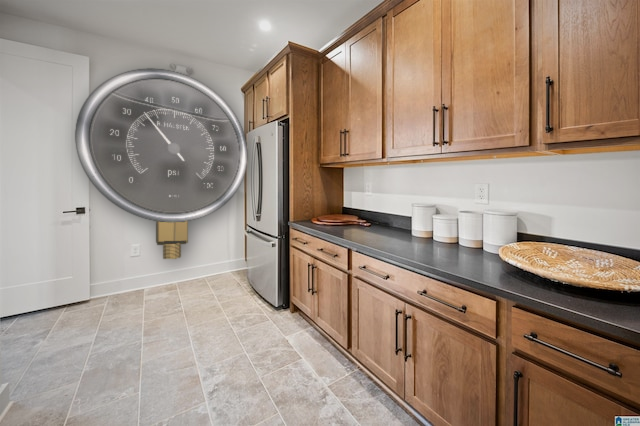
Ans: {"value": 35, "unit": "psi"}
